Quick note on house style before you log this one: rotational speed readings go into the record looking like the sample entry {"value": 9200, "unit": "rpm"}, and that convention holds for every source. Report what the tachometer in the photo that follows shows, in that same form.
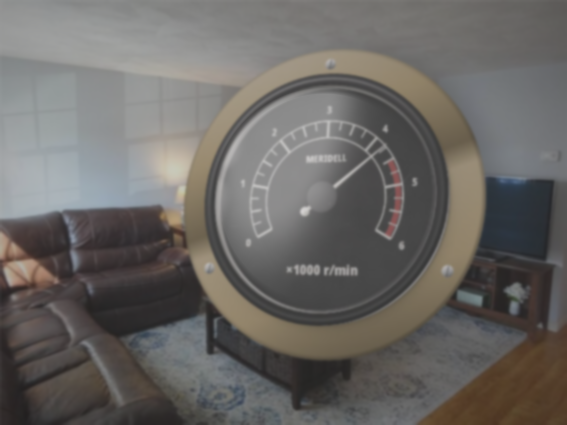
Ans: {"value": 4250, "unit": "rpm"}
